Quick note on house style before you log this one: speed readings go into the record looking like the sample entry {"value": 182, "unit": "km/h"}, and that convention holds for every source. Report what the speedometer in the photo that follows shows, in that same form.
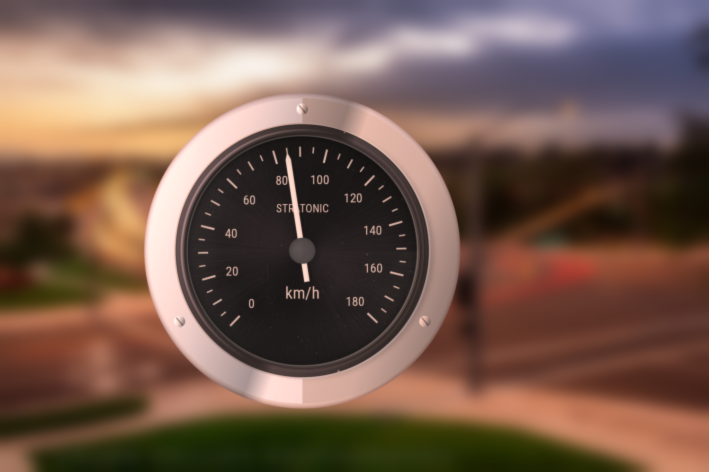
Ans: {"value": 85, "unit": "km/h"}
